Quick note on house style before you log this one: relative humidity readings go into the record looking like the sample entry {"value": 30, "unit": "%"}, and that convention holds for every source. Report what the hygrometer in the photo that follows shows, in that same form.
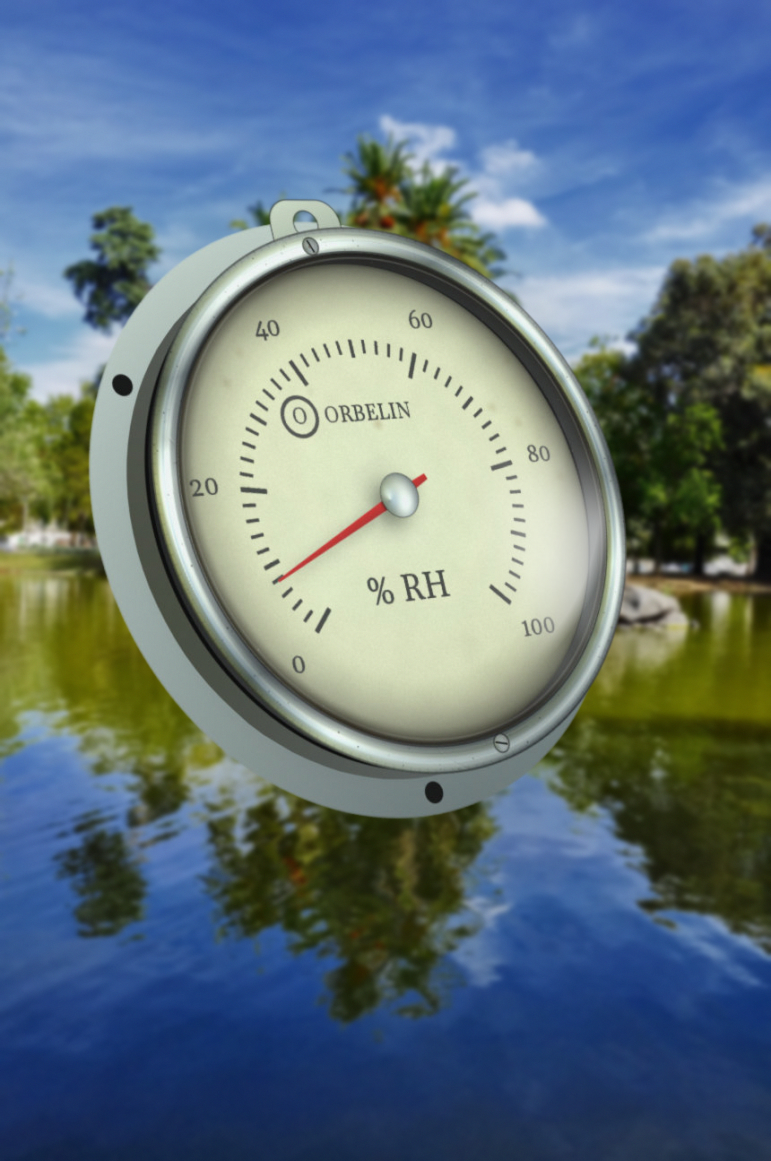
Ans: {"value": 8, "unit": "%"}
